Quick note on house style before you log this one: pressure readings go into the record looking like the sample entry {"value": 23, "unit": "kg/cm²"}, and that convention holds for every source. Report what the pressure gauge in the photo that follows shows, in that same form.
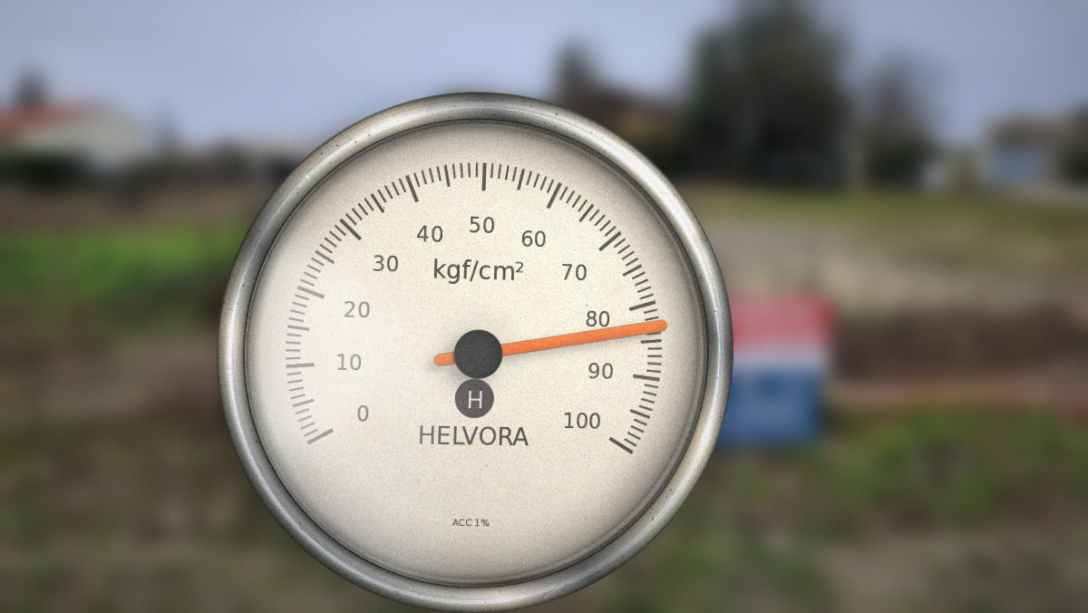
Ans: {"value": 83, "unit": "kg/cm²"}
